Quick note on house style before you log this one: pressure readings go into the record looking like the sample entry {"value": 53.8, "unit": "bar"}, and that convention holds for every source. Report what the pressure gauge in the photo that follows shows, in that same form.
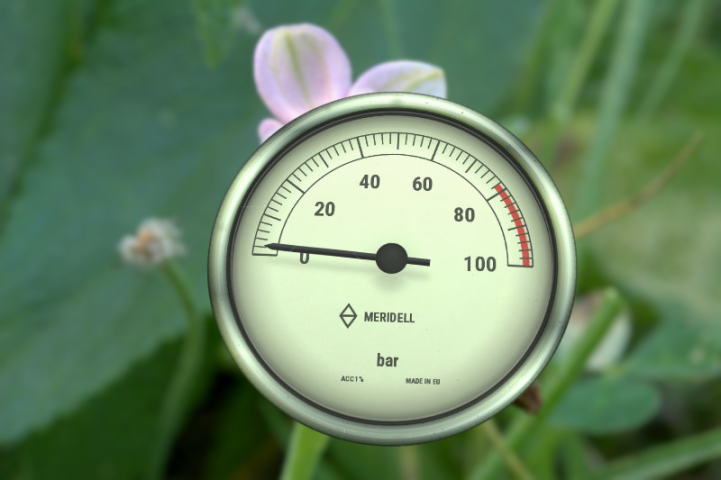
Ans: {"value": 2, "unit": "bar"}
